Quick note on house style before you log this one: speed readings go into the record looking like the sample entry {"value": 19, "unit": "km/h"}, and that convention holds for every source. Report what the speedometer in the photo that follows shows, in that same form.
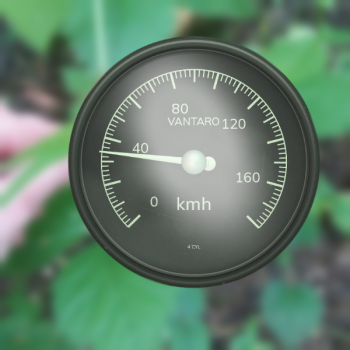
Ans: {"value": 34, "unit": "km/h"}
